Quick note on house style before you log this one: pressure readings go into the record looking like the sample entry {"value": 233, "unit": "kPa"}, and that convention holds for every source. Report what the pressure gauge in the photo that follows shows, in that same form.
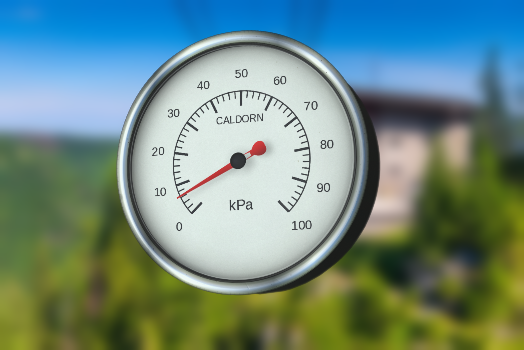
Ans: {"value": 6, "unit": "kPa"}
